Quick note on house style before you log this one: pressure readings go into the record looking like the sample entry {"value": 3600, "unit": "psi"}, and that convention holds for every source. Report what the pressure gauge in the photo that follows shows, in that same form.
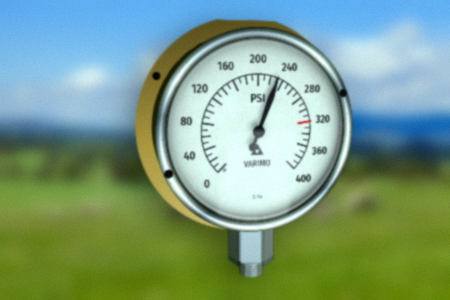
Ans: {"value": 230, "unit": "psi"}
